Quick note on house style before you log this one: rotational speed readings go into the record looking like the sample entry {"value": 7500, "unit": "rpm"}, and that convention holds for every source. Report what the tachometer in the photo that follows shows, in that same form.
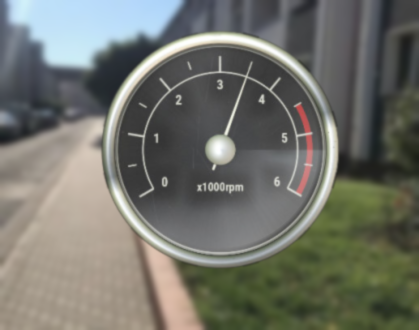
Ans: {"value": 3500, "unit": "rpm"}
